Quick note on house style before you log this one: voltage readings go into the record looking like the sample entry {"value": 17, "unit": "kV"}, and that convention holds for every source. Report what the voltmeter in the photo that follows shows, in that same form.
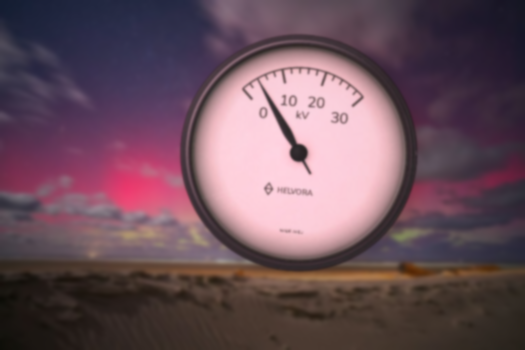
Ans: {"value": 4, "unit": "kV"}
